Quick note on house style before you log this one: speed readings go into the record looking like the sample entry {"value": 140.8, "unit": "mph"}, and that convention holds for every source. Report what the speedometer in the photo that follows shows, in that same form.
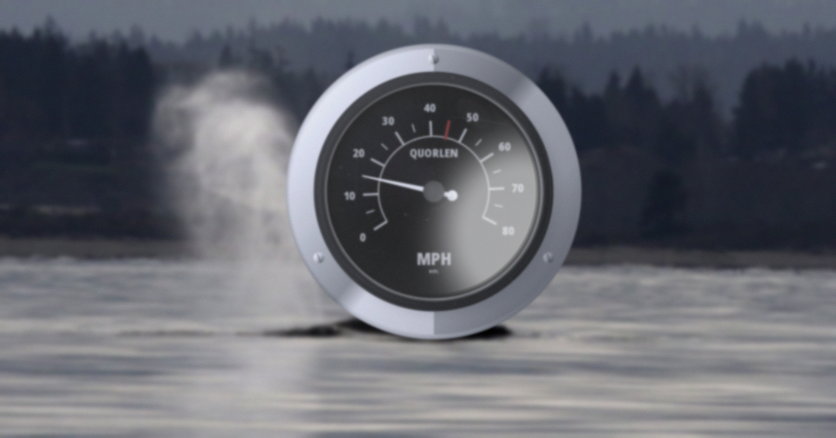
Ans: {"value": 15, "unit": "mph"}
